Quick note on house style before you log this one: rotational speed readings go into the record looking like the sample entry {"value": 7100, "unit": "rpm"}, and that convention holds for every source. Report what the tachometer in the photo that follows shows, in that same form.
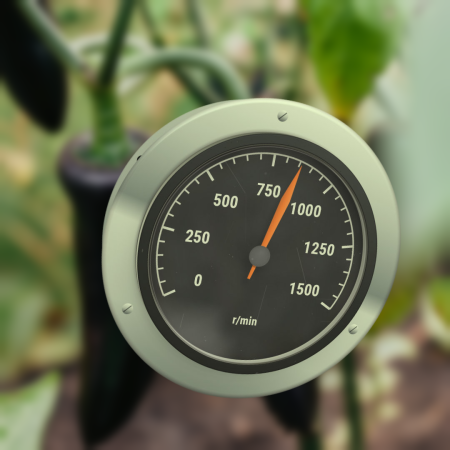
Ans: {"value": 850, "unit": "rpm"}
